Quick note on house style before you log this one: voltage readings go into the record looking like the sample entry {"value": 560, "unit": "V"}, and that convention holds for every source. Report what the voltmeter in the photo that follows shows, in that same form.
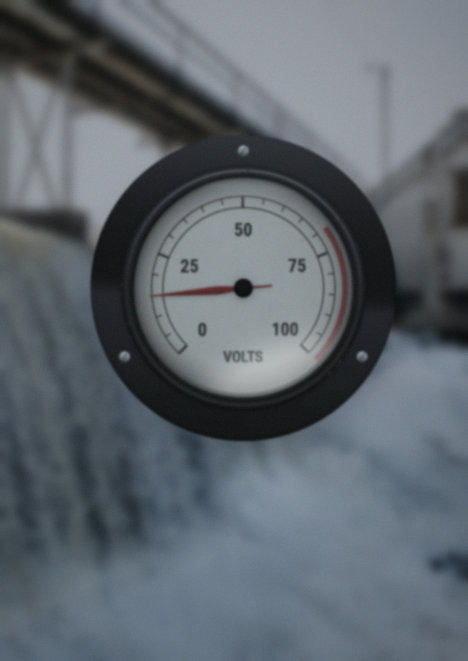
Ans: {"value": 15, "unit": "V"}
